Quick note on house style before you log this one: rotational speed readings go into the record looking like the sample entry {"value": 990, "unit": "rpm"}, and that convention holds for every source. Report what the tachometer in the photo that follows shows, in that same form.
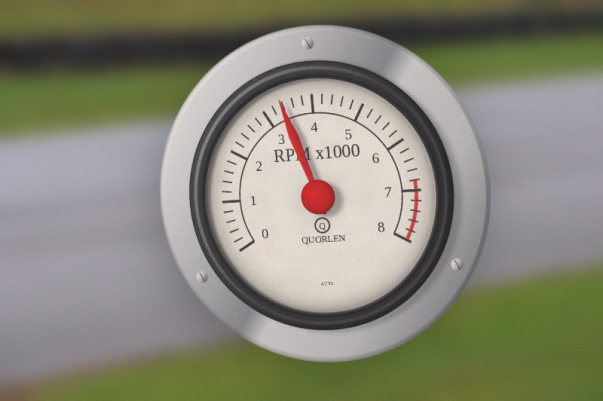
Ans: {"value": 3400, "unit": "rpm"}
